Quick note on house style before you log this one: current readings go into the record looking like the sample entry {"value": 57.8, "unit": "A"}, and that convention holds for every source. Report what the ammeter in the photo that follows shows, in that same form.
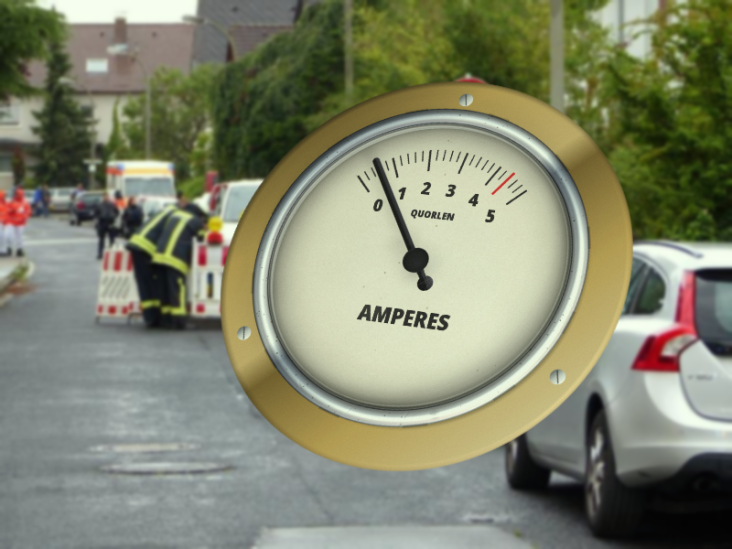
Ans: {"value": 0.6, "unit": "A"}
